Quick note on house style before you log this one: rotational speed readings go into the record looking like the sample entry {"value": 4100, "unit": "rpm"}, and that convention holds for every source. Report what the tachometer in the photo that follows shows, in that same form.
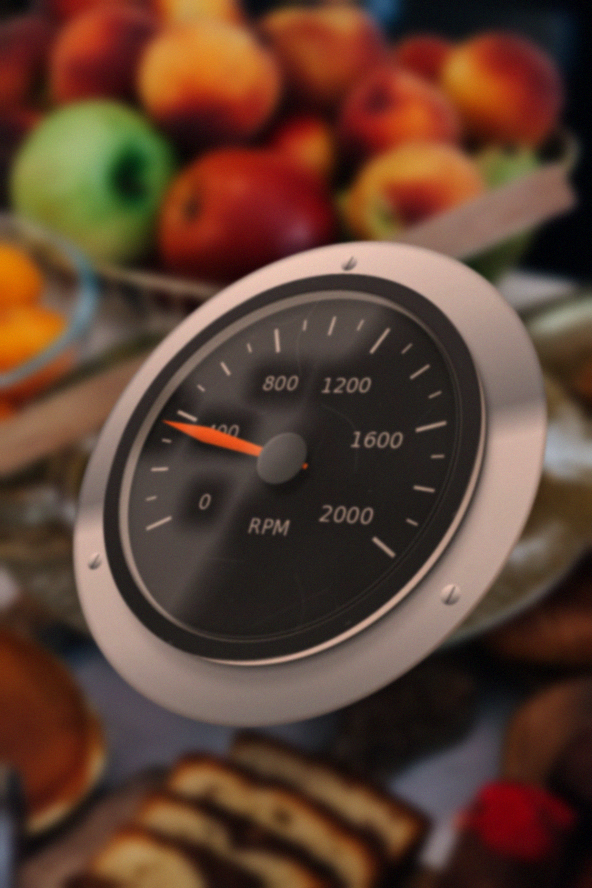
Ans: {"value": 350, "unit": "rpm"}
